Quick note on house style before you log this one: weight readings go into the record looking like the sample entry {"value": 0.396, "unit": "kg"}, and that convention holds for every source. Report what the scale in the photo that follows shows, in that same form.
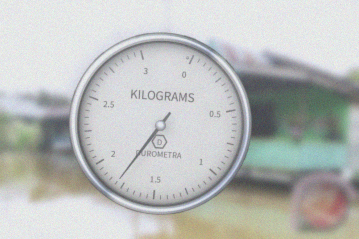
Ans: {"value": 1.8, "unit": "kg"}
